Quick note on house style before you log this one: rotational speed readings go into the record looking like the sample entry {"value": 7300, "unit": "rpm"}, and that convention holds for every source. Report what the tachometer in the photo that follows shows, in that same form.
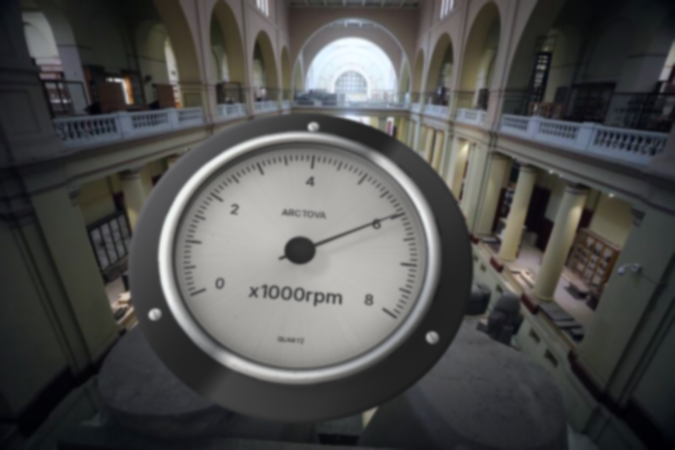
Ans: {"value": 6000, "unit": "rpm"}
